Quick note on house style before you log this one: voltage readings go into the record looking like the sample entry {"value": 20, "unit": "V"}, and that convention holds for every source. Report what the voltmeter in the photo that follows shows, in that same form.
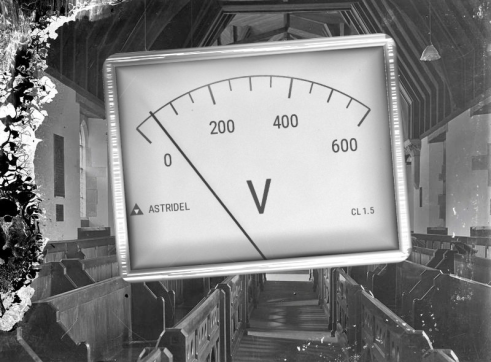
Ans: {"value": 50, "unit": "V"}
